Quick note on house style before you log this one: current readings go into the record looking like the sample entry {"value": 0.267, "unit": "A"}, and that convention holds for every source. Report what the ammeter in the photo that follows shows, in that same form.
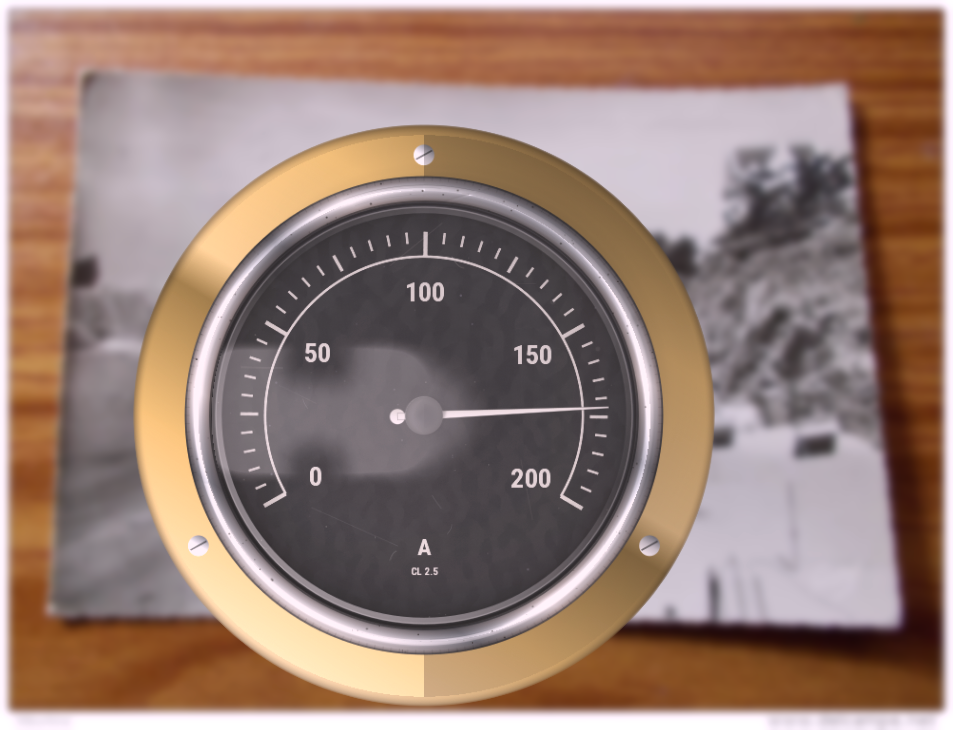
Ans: {"value": 172.5, "unit": "A"}
